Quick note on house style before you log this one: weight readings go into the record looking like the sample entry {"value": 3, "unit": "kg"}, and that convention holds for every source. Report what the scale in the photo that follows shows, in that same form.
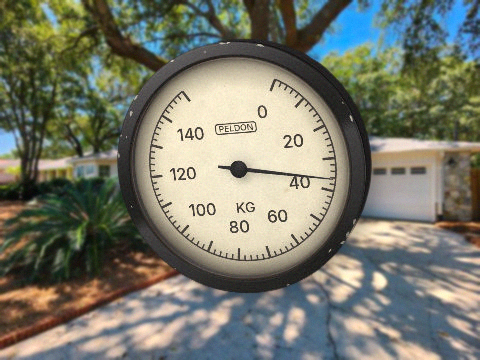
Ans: {"value": 36, "unit": "kg"}
